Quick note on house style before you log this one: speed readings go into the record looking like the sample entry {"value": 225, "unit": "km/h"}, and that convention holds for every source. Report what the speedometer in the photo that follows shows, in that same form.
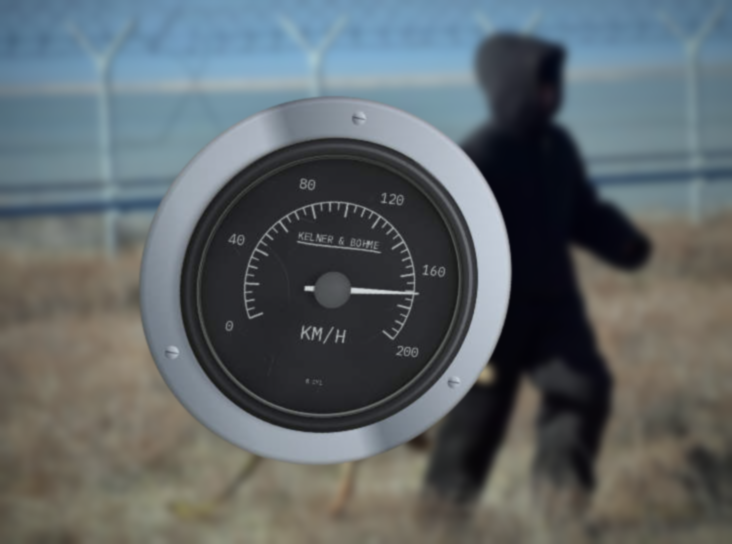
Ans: {"value": 170, "unit": "km/h"}
